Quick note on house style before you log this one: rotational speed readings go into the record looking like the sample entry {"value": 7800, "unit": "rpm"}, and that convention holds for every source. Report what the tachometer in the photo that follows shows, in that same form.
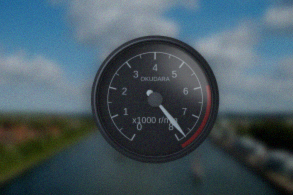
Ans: {"value": 7750, "unit": "rpm"}
